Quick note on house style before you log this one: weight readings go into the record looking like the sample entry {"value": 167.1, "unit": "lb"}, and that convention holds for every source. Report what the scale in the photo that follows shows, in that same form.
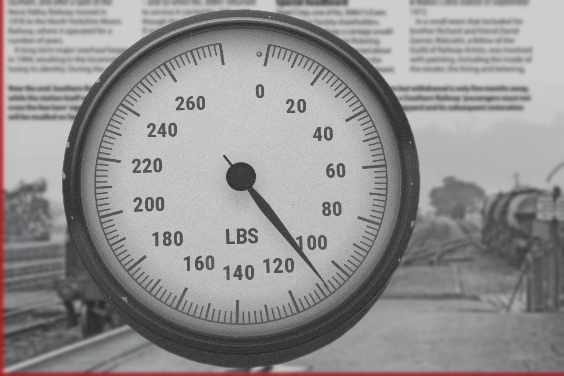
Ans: {"value": 108, "unit": "lb"}
